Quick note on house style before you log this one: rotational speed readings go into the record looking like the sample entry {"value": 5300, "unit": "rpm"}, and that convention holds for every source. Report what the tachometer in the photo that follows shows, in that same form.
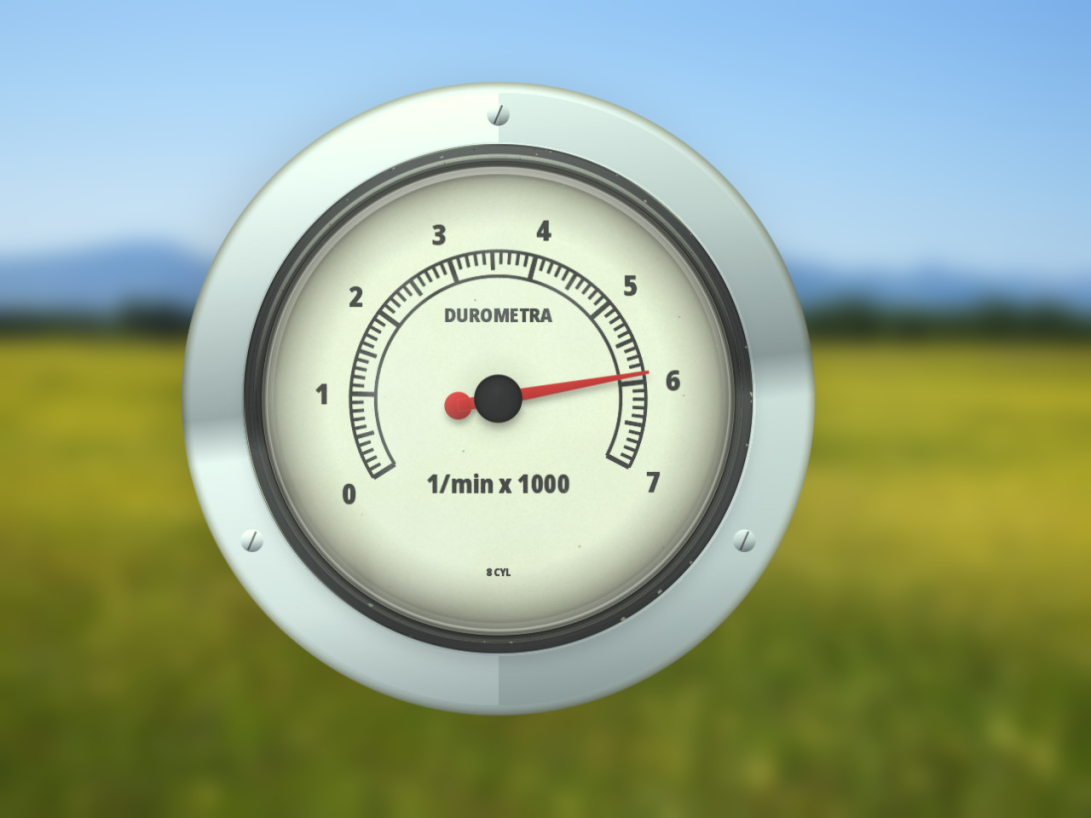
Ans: {"value": 5900, "unit": "rpm"}
